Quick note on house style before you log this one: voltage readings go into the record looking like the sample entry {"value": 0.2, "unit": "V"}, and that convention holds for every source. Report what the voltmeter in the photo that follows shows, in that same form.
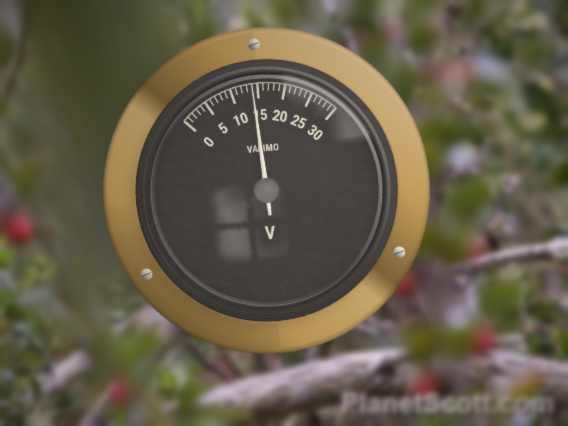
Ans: {"value": 14, "unit": "V"}
